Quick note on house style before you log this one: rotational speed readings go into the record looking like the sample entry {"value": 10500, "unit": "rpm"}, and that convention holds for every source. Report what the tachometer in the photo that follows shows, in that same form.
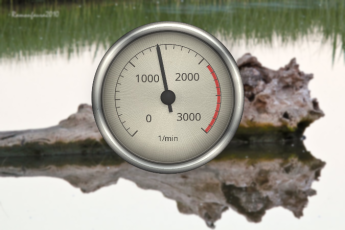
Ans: {"value": 1400, "unit": "rpm"}
